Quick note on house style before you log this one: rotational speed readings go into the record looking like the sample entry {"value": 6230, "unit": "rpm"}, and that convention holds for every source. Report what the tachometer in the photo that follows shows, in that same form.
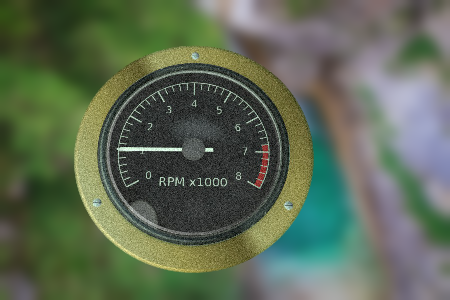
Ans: {"value": 1000, "unit": "rpm"}
